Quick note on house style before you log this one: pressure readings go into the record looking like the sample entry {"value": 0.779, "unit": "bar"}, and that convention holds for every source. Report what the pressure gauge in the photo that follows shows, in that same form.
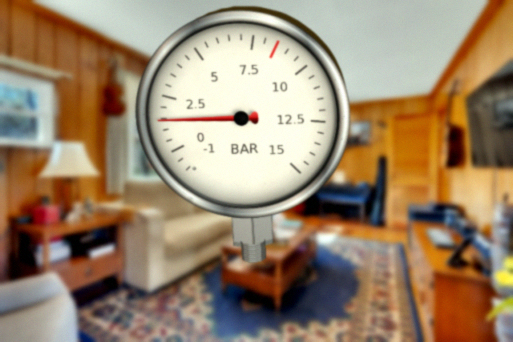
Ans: {"value": 1.5, "unit": "bar"}
